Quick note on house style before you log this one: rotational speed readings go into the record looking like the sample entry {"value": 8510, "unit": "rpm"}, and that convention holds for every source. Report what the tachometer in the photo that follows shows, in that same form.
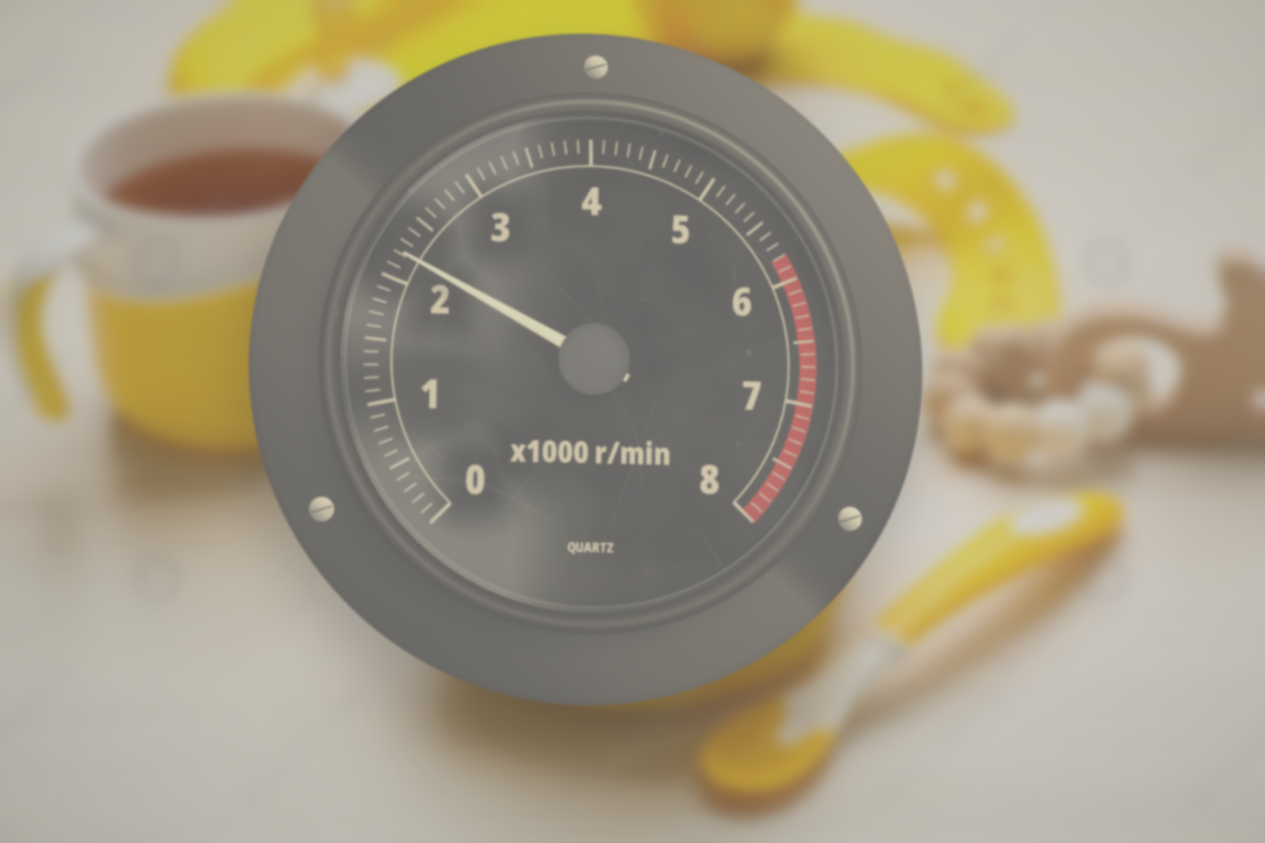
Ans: {"value": 2200, "unit": "rpm"}
